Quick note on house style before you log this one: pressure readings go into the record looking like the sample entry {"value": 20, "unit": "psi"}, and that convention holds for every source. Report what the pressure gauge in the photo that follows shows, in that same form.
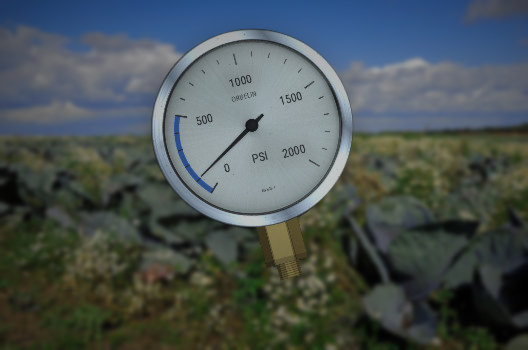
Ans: {"value": 100, "unit": "psi"}
